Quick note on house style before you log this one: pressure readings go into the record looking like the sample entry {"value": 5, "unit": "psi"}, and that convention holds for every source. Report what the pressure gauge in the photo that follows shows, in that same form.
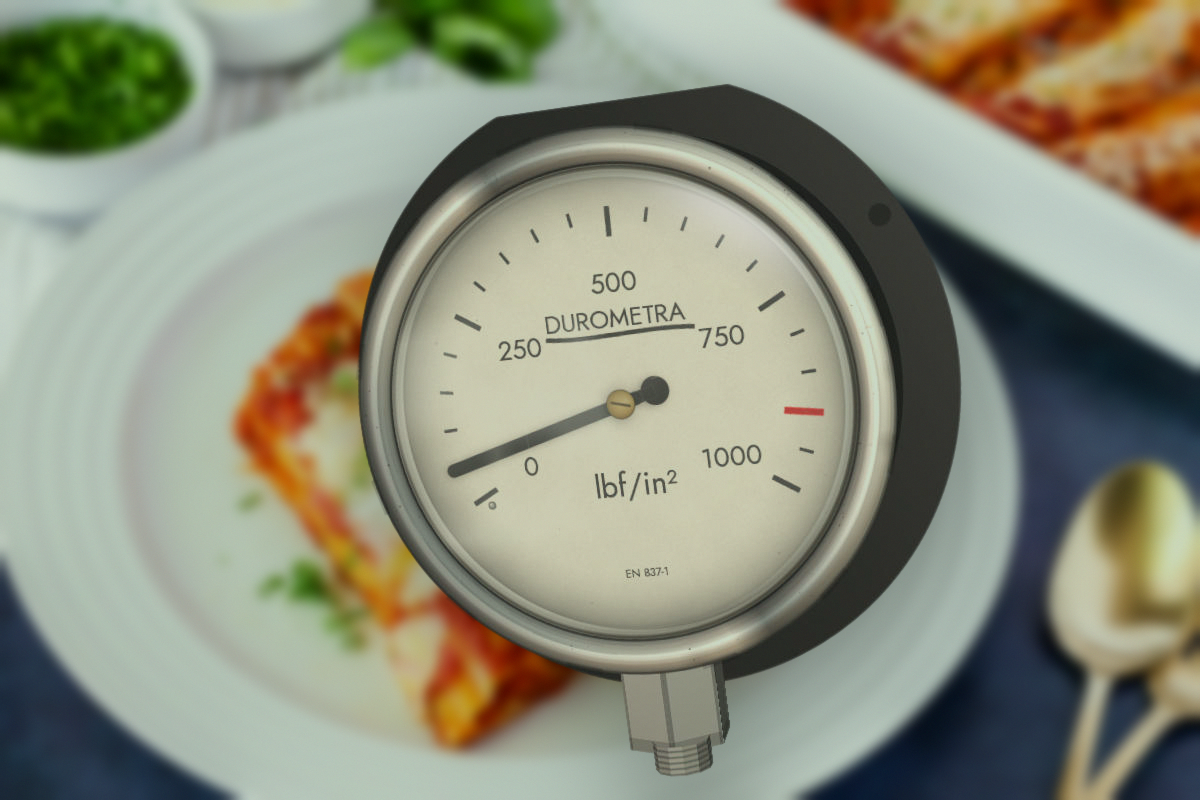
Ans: {"value": 50, "unit": "psi"}
